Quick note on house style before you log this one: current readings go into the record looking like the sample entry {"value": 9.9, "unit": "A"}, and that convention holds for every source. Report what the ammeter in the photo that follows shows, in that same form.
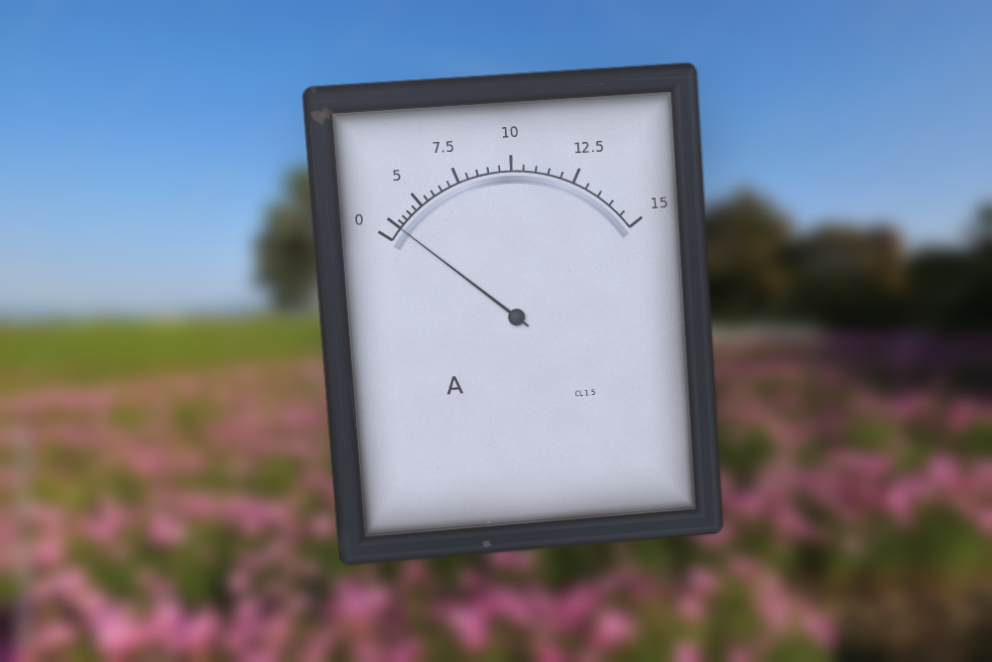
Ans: {"value": 2.5, "unit": "A"}
